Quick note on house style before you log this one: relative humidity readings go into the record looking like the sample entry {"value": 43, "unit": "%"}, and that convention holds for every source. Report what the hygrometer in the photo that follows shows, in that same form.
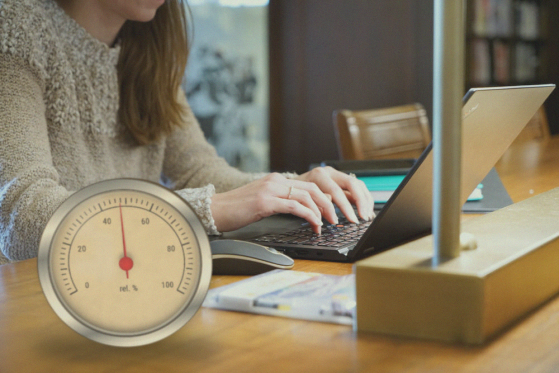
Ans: {"value": 48, "unit": "%"}
